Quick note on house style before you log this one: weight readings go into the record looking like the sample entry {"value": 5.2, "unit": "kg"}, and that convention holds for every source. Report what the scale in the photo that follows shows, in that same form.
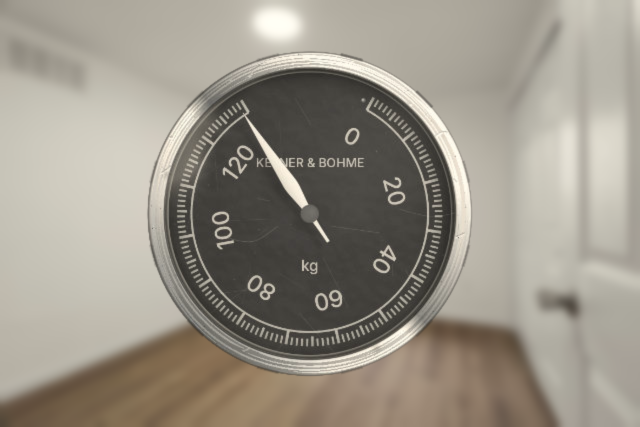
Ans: {"value": 129, "unit": "kg"}
